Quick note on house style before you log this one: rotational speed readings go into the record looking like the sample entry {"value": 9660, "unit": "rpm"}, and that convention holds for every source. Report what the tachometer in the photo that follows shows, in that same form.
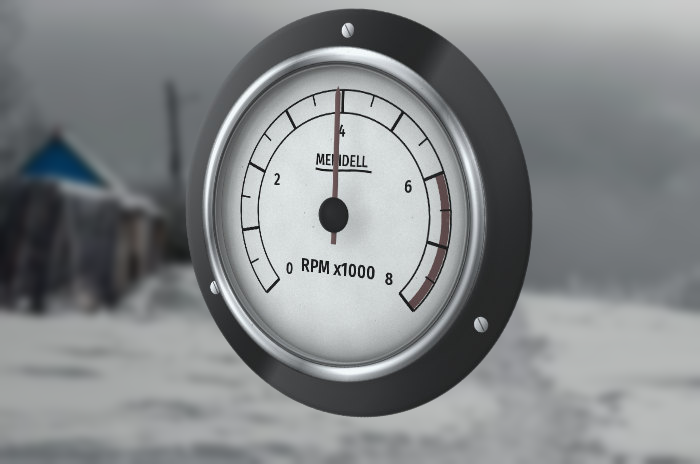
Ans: {"value": 4000, "unit": "rpm"}
